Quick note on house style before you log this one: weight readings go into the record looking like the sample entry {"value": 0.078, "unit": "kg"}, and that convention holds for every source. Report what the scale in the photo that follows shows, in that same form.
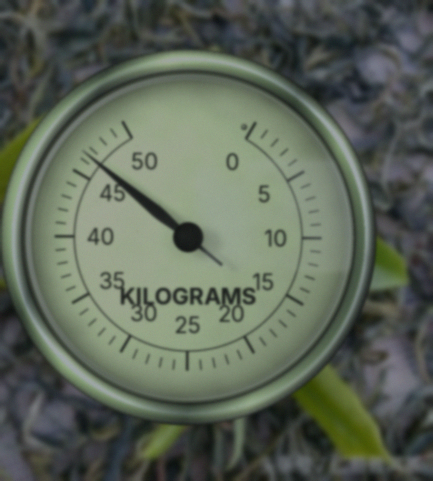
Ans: {"value": 46.5, "unit": "kg"}
